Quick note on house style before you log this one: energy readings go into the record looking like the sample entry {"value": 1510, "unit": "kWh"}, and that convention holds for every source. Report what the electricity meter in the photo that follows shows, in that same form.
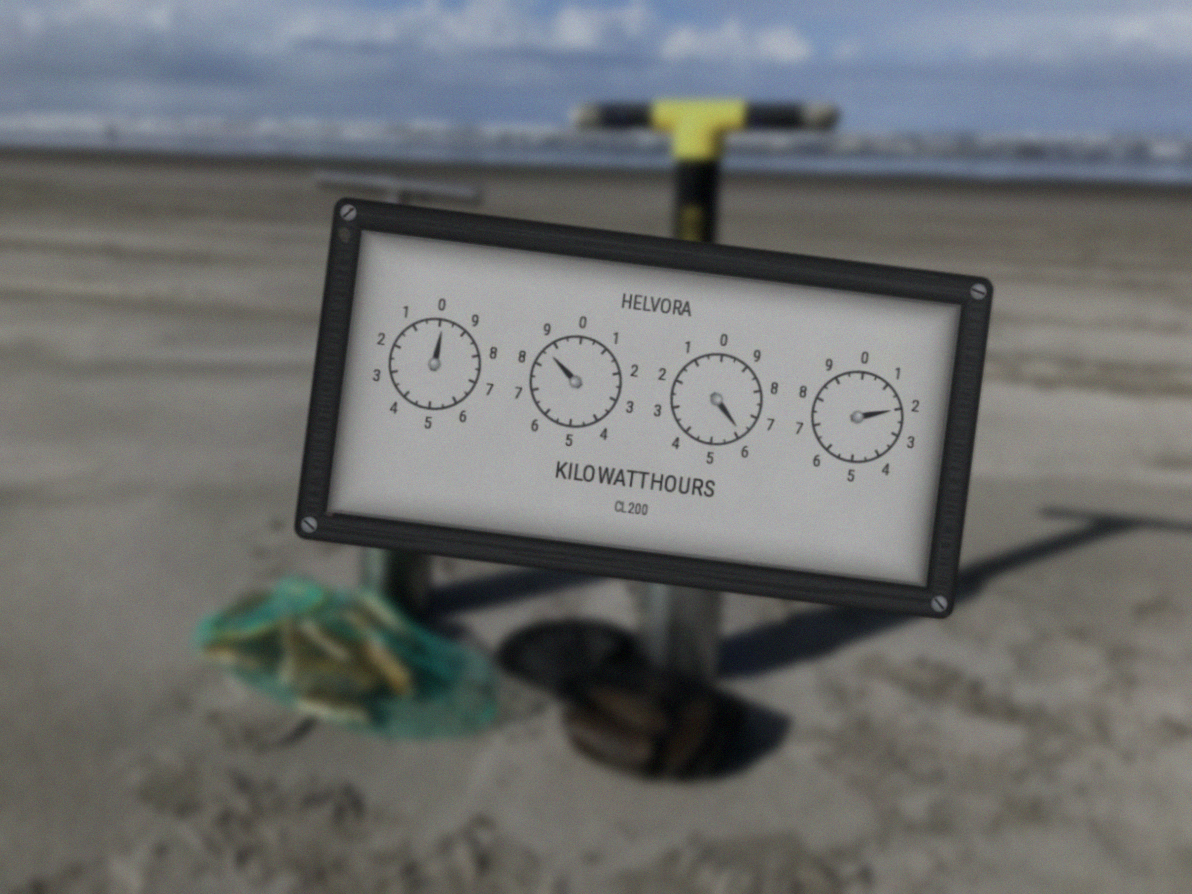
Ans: {"value": 9862, "unit": "kWh"}
